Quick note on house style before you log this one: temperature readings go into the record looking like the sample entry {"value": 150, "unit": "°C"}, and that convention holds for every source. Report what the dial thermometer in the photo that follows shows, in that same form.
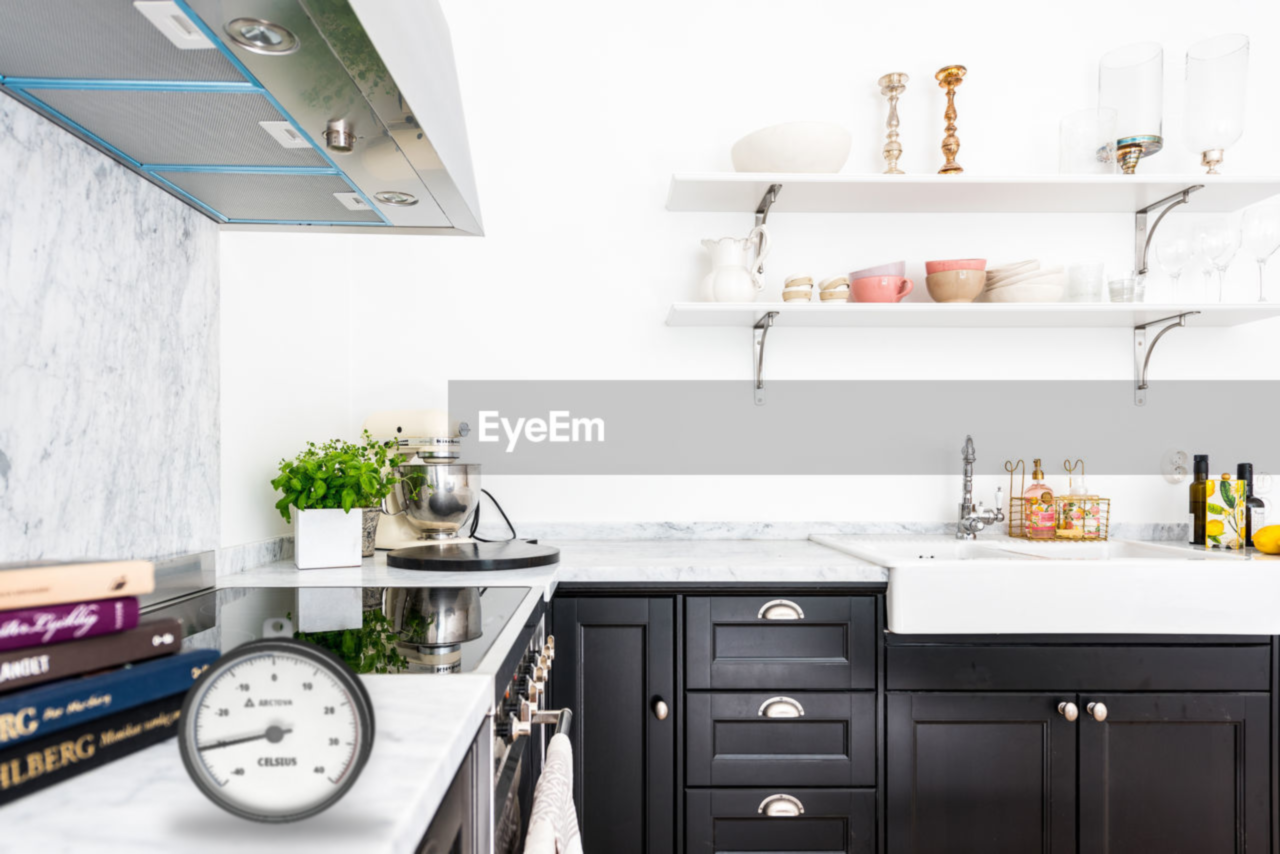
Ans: {"value": -30, "unit": "°C"}
